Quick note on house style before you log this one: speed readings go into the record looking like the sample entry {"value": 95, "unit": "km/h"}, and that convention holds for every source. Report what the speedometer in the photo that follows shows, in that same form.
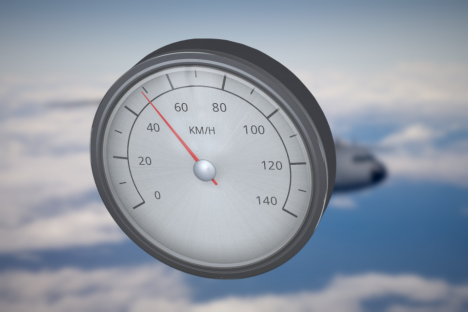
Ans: {"value": 50, "unit": "km/h"}
